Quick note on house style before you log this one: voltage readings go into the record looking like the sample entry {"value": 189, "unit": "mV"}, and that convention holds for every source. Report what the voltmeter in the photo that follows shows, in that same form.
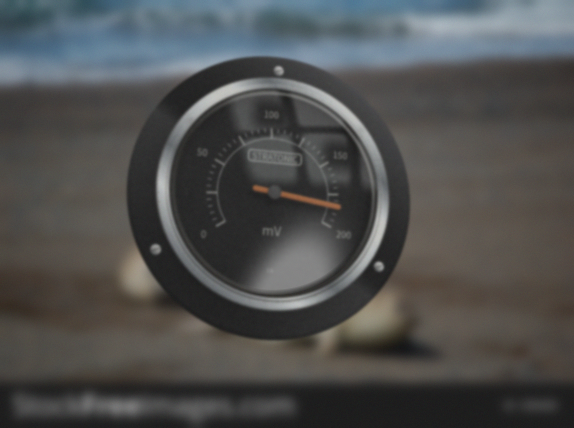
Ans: {"value": 185, "unit": "mV"}
